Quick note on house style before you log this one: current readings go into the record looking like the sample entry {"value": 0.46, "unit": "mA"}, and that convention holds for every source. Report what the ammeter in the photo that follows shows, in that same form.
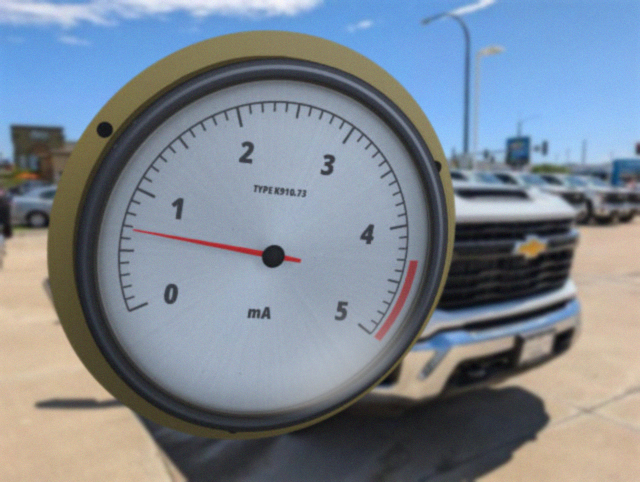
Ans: {"value": 0.7, "unit": "mA"}
